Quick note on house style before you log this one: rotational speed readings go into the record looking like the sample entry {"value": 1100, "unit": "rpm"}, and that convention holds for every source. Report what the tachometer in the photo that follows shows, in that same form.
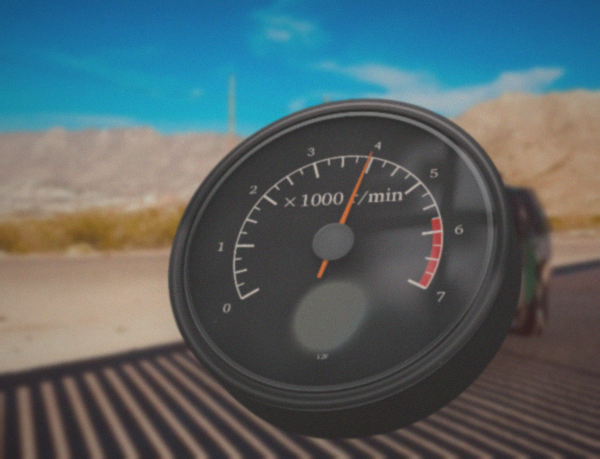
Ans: {"value": 4000, "unit": "rpm"}
